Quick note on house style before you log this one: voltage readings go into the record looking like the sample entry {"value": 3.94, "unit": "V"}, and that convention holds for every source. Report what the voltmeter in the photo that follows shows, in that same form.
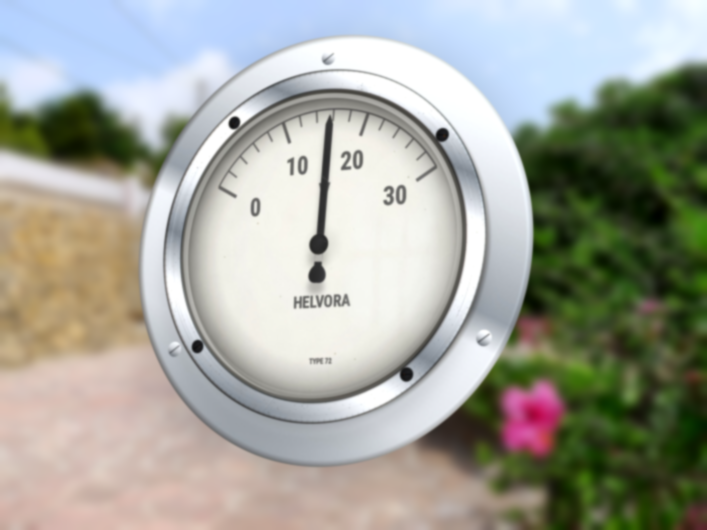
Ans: {"value": 16, "unit": "V"}
